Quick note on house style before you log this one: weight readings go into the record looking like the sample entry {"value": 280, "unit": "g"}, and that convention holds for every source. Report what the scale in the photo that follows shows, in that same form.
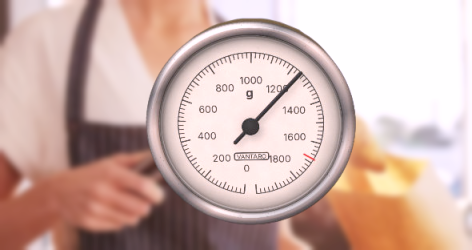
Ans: {"value": 1240, "unit": "g"}
